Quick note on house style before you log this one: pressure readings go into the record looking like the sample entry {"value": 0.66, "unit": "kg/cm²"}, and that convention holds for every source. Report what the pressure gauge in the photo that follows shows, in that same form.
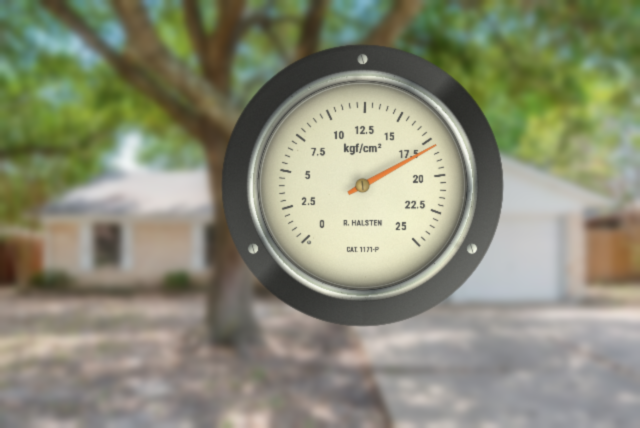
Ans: {"value": 18, "unit": "kg/cm²"}
